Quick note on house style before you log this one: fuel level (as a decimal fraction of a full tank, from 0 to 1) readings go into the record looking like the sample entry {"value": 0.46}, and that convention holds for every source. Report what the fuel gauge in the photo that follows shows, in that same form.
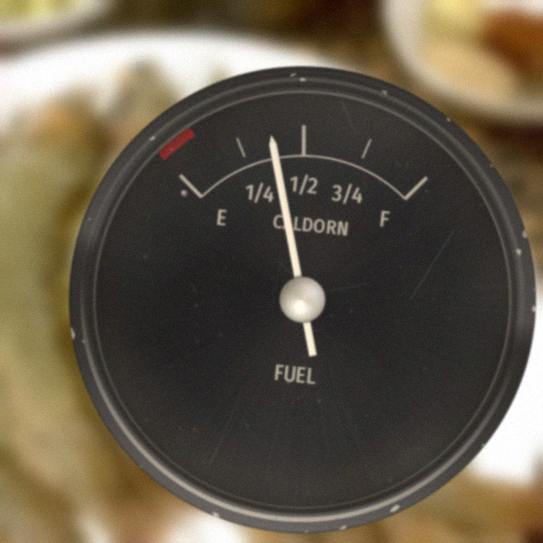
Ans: {"value": 0.375}
